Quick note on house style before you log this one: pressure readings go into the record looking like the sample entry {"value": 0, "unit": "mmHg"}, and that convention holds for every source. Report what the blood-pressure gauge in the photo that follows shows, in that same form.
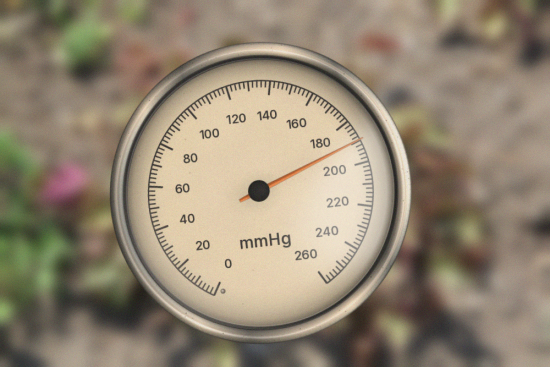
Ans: {"value": 190, "unit": "mmHg"}
